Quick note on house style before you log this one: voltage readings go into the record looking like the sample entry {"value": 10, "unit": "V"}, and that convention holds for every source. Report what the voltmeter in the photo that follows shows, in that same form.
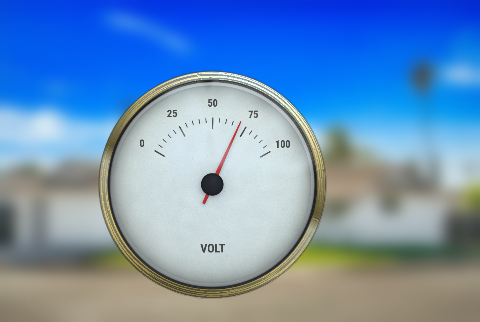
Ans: {"value": 70, "unit": "V"}
